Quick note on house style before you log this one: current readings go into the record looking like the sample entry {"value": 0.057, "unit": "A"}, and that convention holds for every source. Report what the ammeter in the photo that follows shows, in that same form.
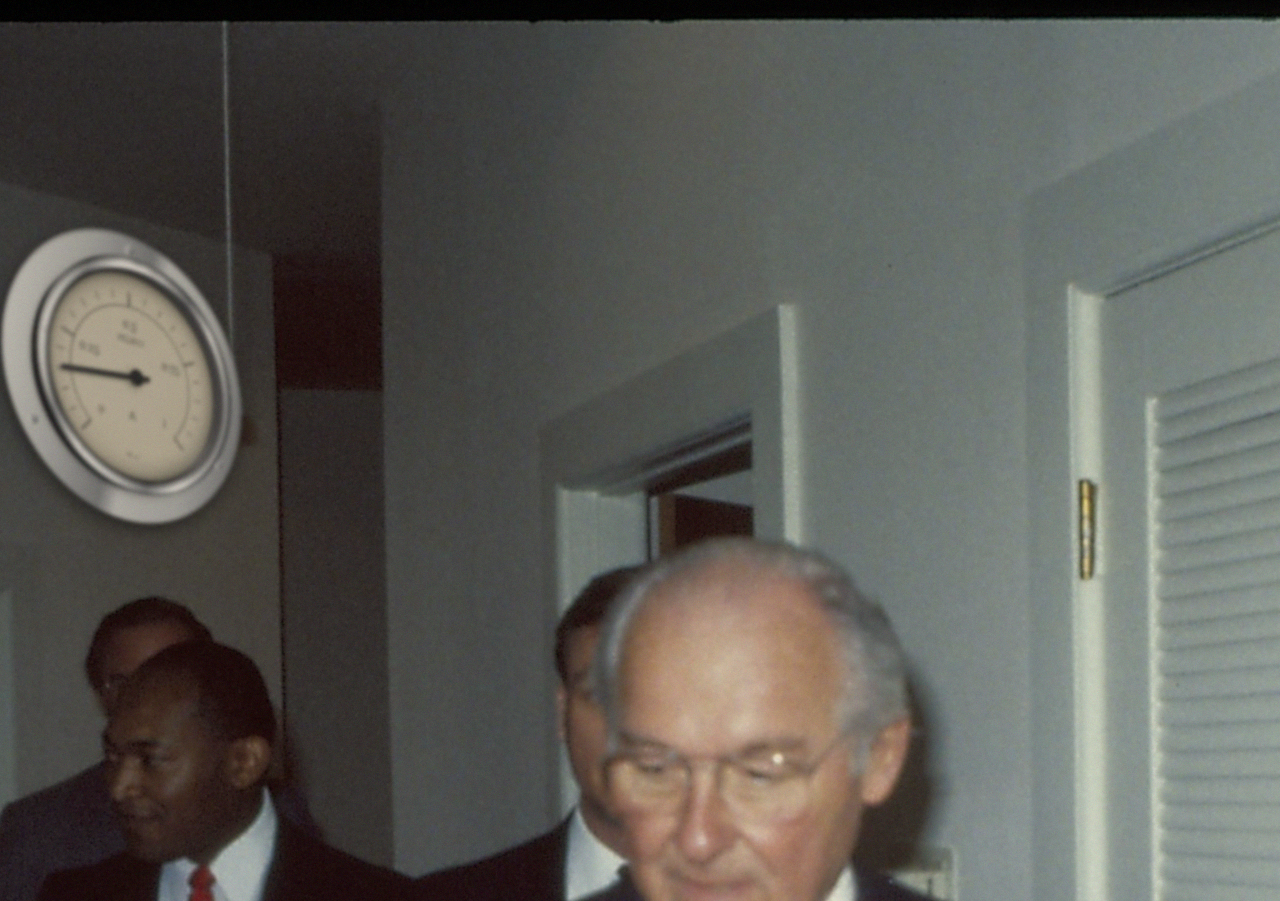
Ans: {"value": 0.15, "unit": "A"}
